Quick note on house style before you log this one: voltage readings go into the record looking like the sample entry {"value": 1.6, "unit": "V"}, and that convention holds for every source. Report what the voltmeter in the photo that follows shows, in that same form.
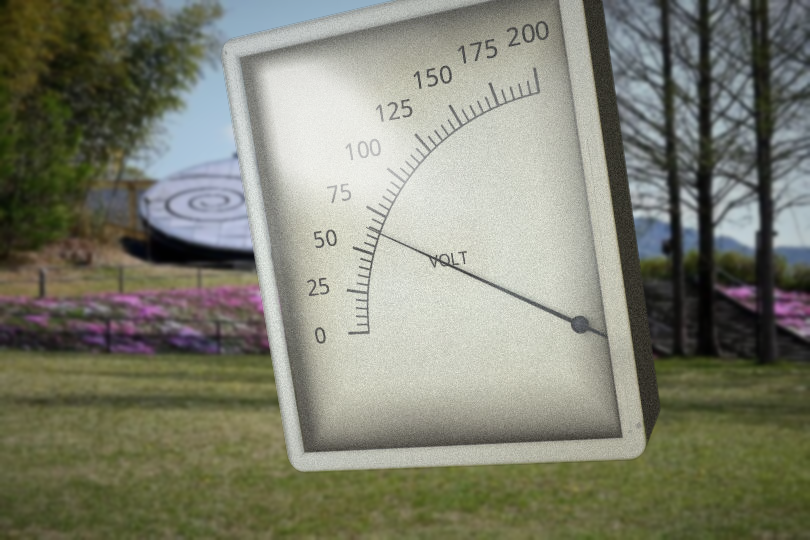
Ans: {"value": 65, "unit": "V"}
